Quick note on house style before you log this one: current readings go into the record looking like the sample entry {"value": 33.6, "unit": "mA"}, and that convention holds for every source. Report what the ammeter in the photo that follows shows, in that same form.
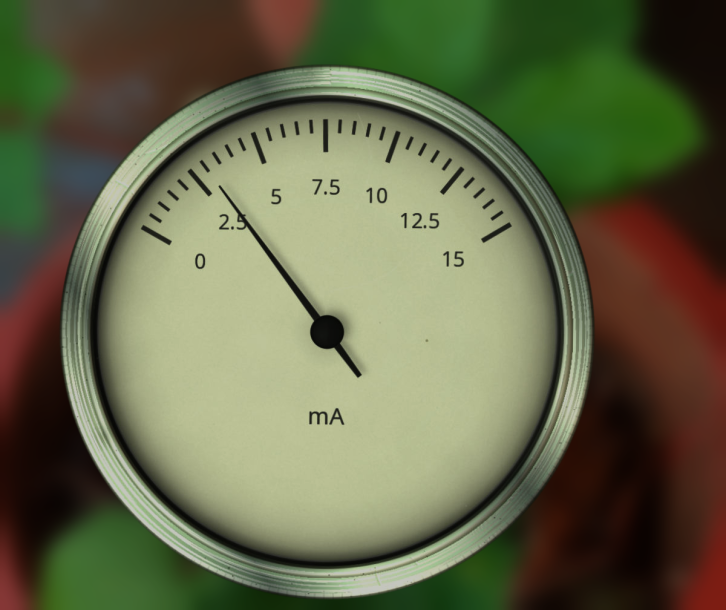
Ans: {"value": 3, "unit": "mA"}
